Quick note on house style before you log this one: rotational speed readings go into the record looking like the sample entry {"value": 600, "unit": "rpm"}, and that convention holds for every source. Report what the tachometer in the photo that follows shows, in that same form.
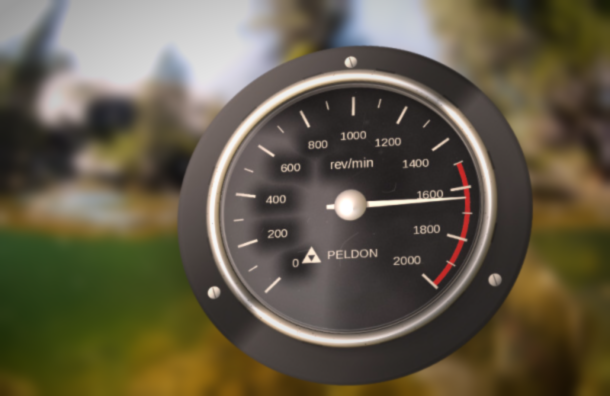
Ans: {"value": 1650, "unit": "rpm"}
